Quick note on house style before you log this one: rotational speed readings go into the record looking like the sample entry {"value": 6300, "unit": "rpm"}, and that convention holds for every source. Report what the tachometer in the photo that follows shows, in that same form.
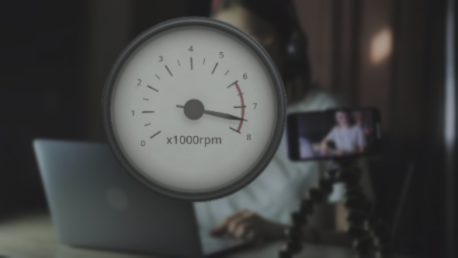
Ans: {"value": 7500, "unit": "rpm"}
